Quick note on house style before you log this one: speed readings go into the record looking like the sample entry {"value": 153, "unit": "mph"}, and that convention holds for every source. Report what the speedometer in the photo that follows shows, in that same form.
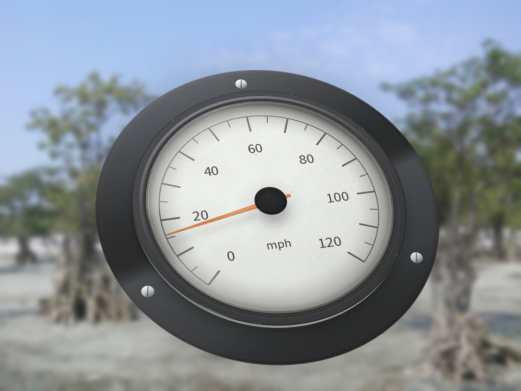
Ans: {"value": 15, "unit": "mph"}
